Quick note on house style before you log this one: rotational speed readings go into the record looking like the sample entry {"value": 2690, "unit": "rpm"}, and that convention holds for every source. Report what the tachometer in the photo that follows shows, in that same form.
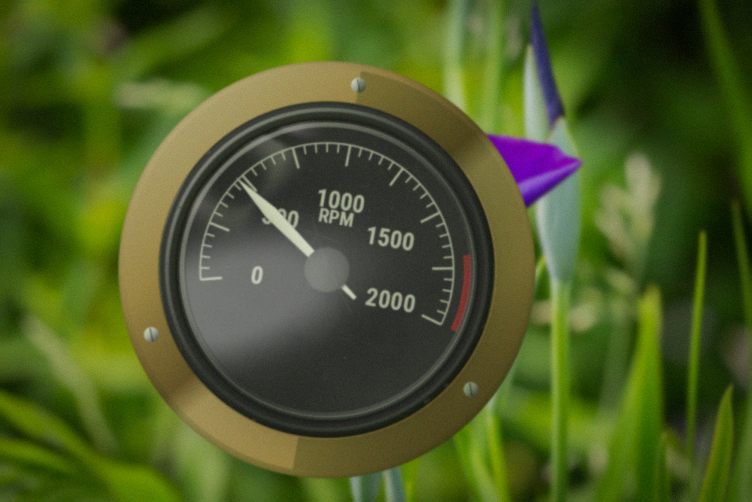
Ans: {"value": 475, "unit": "rpm"}
